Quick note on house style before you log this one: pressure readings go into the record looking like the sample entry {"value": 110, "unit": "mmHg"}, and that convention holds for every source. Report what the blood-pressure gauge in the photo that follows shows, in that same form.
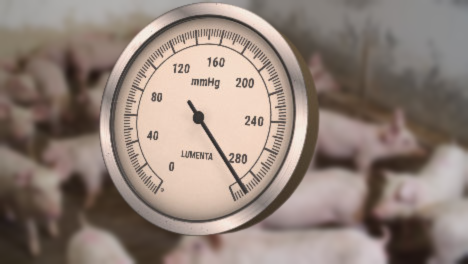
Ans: {"value": 290, "unit": "mmHg"}
